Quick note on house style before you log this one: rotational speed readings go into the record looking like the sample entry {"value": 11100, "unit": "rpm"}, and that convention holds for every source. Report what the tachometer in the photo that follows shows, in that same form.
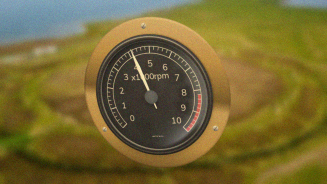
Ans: {"value": 4200, "unit": "rpm"}
